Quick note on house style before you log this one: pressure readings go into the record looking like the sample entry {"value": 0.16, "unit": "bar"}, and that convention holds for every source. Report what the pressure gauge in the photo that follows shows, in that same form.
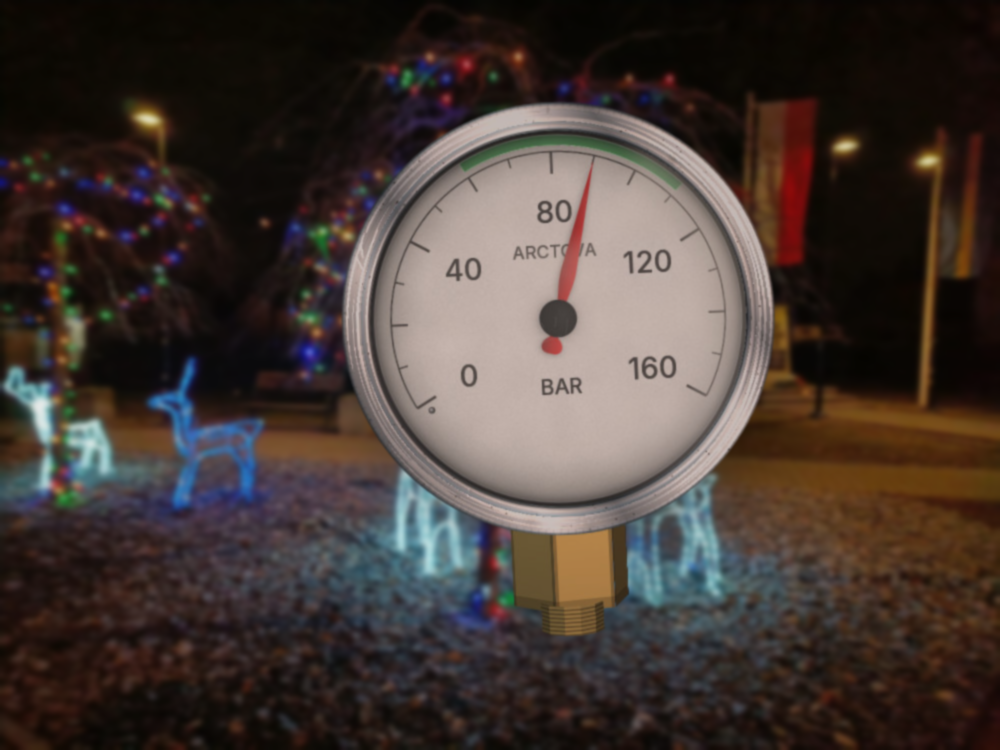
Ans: {"value": 90, "unit": "bar"}
